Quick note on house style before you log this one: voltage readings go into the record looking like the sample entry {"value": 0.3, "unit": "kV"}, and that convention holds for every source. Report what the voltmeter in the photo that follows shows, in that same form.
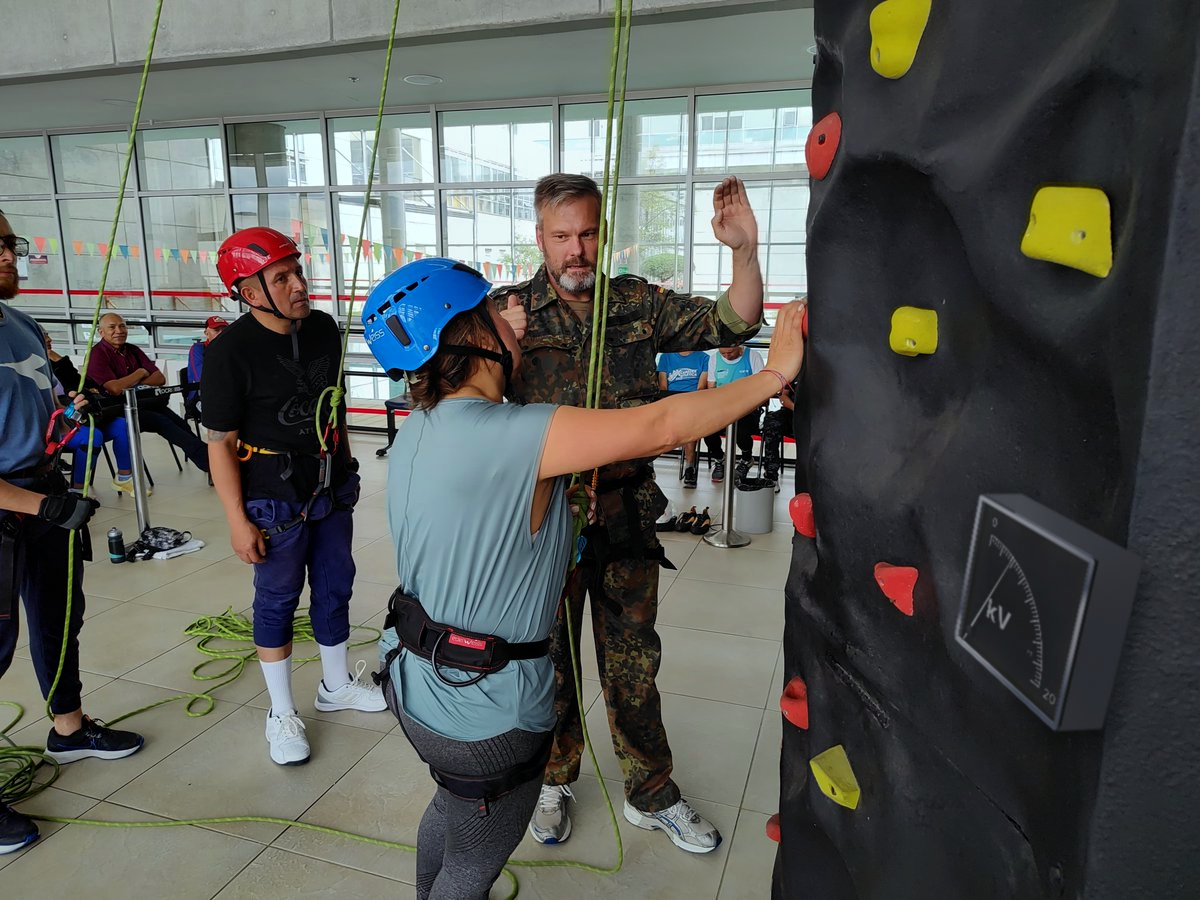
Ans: {"value": 5, "unit": "kV"}
